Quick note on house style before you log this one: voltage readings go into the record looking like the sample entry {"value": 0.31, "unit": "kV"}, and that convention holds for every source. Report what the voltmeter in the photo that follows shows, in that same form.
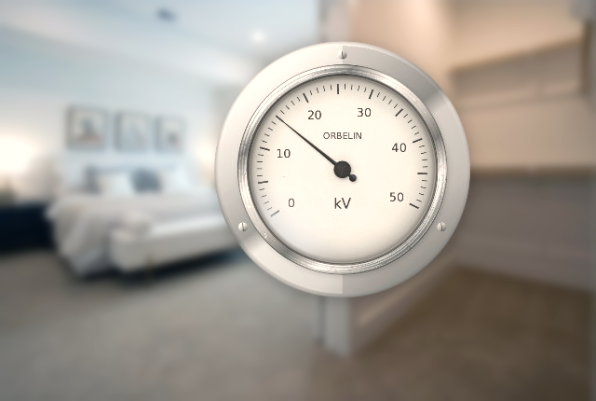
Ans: {"value": 15, "unit": "kV"}
